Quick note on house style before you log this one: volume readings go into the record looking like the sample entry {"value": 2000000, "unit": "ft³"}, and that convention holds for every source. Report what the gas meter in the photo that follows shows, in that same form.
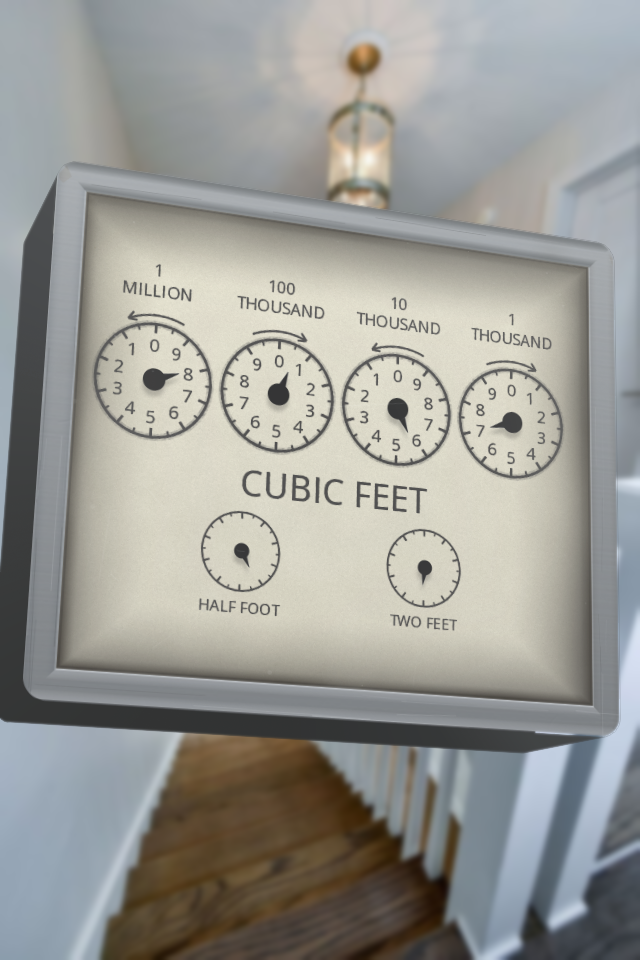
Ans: {"value": 805700, "unit": "ft³"}
